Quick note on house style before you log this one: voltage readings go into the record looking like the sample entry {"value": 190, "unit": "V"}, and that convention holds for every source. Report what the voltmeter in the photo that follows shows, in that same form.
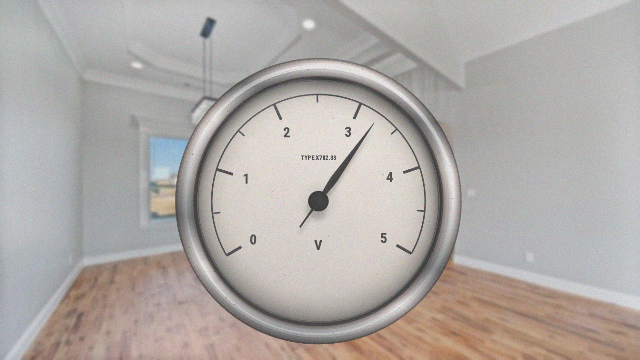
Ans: {"value": 3.25, "unit": "V"}
